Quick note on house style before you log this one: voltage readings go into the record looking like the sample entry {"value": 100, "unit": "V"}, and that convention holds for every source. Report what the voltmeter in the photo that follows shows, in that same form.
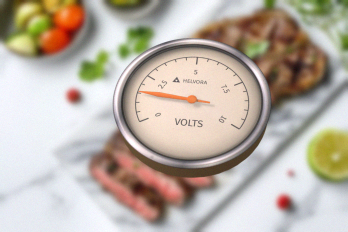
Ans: {"value": 1.5, "unit": "V"}
